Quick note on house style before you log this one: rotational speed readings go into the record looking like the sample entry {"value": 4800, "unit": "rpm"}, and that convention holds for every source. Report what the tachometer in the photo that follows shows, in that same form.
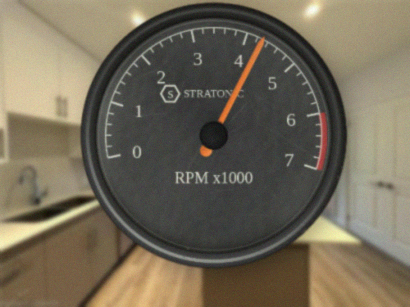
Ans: {"value": 4300, "unit": "rpm"}
